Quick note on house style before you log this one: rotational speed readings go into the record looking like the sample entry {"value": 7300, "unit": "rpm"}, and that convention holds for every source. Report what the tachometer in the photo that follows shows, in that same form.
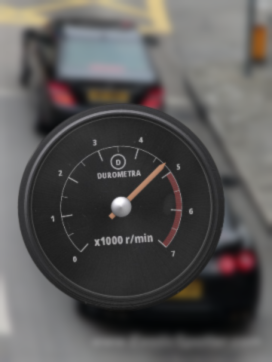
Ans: {"value": 4750, "unit": "rpm"}
